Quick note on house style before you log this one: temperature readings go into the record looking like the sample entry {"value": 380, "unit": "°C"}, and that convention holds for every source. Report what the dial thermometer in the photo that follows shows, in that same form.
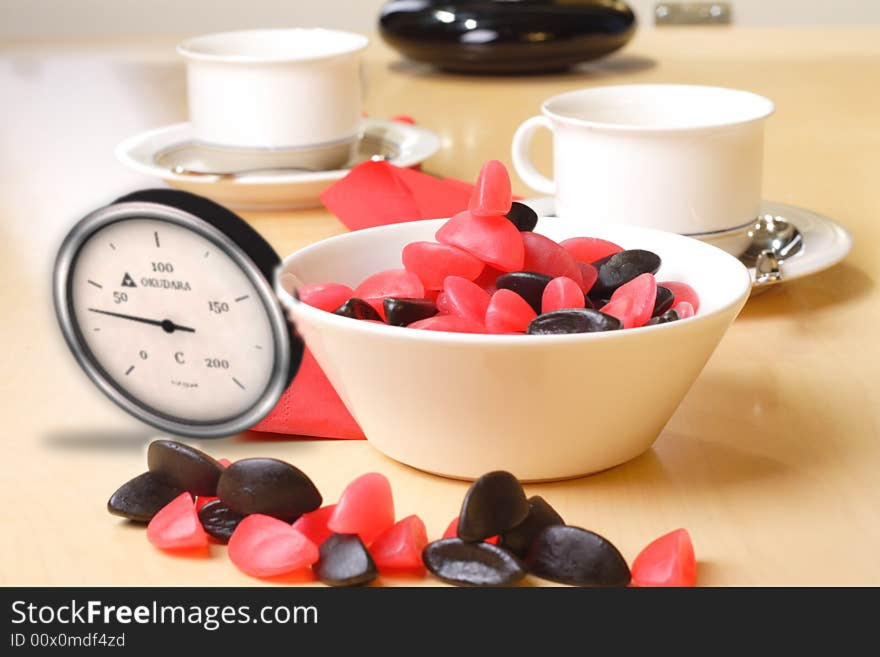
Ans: {"value": 37.5, "unit": "°C"}
